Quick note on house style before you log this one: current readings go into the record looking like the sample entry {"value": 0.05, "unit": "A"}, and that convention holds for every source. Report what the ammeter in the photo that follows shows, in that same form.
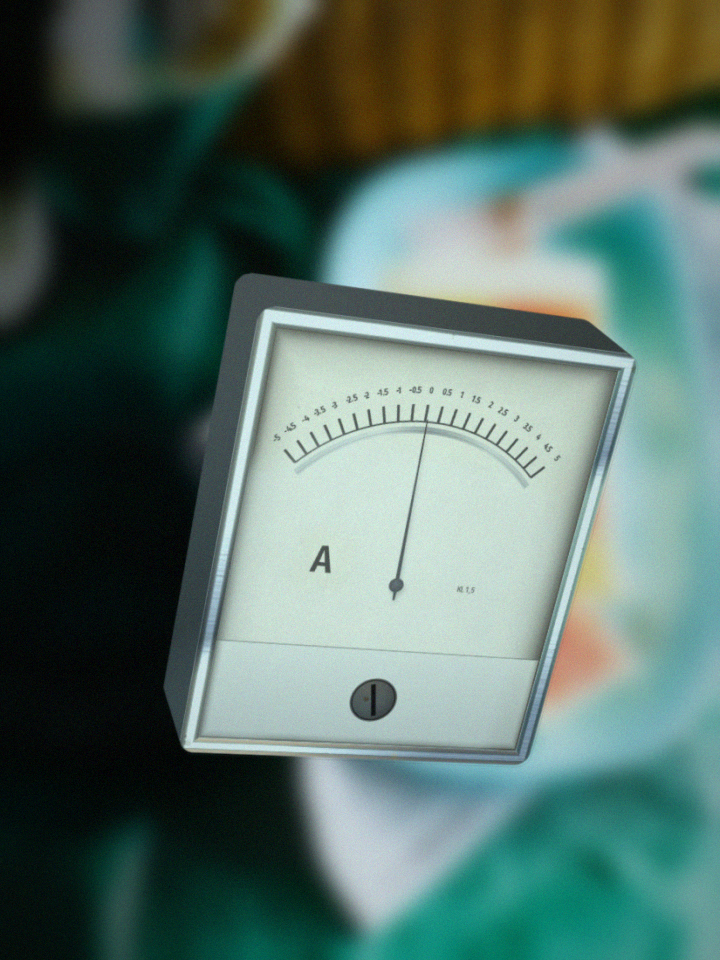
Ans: {"value": 0, "unit": "A"}
